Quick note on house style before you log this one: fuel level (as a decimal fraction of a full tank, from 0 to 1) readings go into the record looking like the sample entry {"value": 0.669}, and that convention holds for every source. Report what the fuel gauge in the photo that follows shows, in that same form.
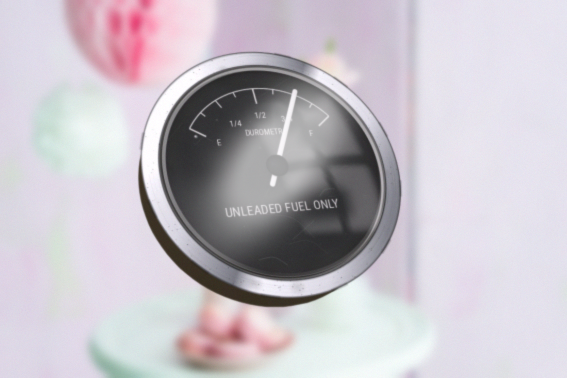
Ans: {"value": 0.75}
